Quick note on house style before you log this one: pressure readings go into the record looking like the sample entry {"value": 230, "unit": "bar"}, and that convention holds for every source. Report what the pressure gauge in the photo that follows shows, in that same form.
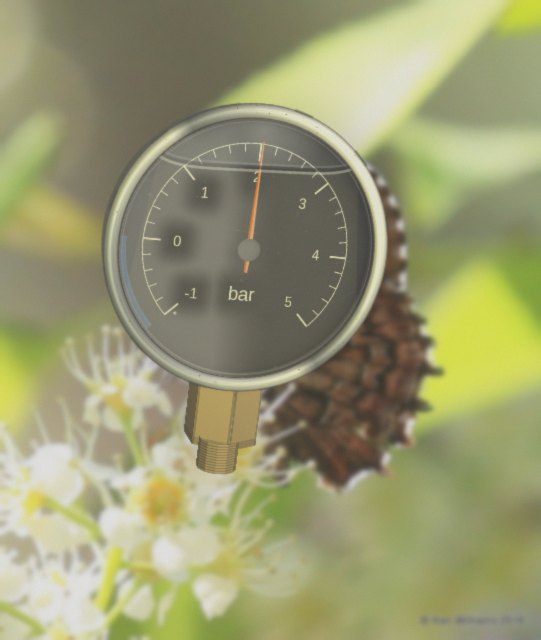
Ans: {"value": 2, "unit": "bar"}
